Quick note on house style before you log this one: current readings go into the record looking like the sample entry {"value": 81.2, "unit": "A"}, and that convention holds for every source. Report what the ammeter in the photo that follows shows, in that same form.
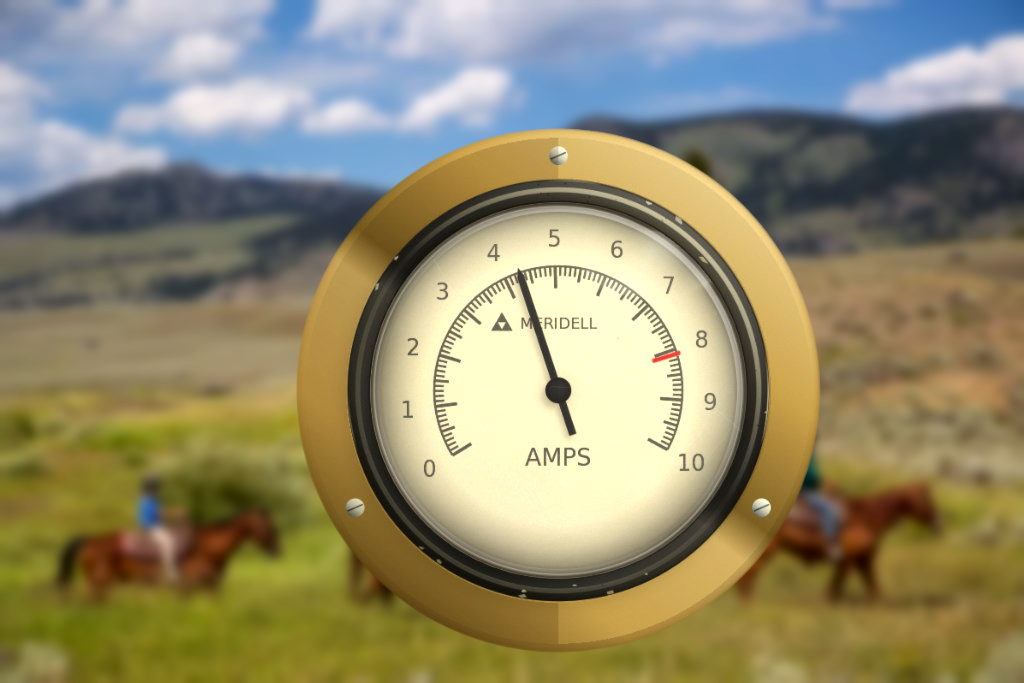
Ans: {"value": 4.3, "unit": "A"}
